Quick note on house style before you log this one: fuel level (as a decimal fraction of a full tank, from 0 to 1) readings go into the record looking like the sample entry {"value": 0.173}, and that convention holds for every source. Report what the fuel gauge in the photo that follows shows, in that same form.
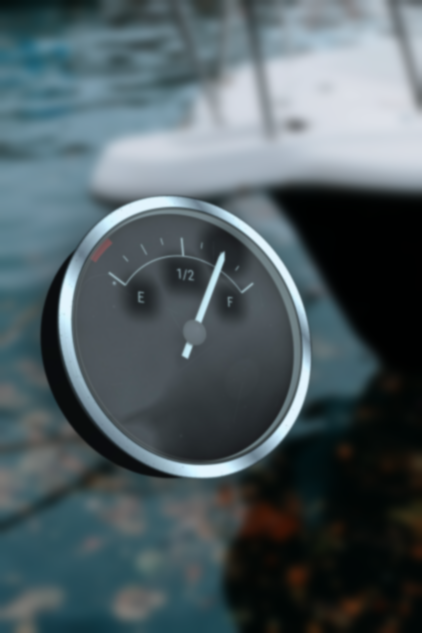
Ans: {"value": 0.75}
